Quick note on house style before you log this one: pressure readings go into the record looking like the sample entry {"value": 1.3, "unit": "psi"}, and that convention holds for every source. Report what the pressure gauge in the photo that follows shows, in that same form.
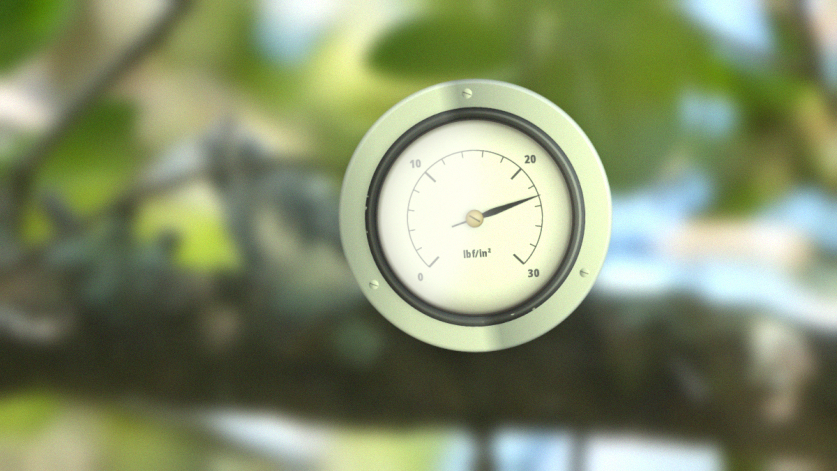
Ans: {"value": 23, "unit": "psi"}
